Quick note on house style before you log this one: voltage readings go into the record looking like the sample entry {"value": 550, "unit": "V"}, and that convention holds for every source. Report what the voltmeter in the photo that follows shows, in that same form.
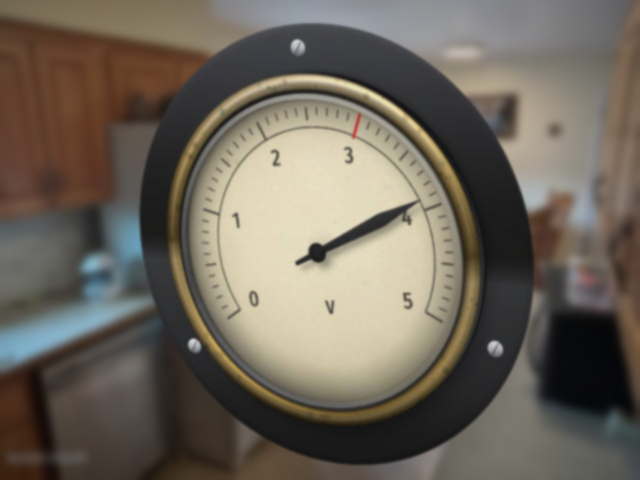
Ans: {"value": 3.9, "unit": "V"}
